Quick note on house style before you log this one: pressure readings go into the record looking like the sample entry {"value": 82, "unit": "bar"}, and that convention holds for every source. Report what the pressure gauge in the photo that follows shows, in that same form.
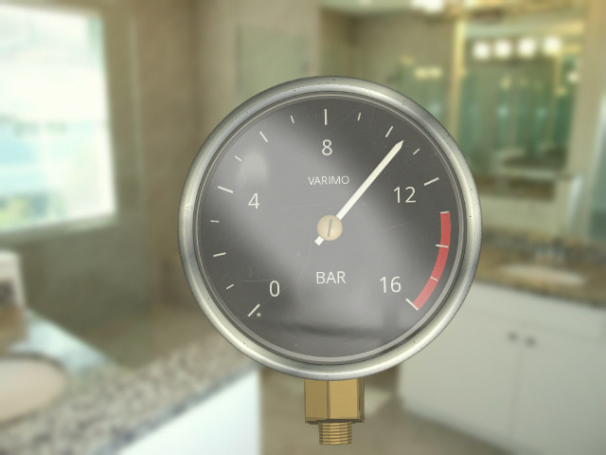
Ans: {"value": 10.5, "unit": "bar"}
